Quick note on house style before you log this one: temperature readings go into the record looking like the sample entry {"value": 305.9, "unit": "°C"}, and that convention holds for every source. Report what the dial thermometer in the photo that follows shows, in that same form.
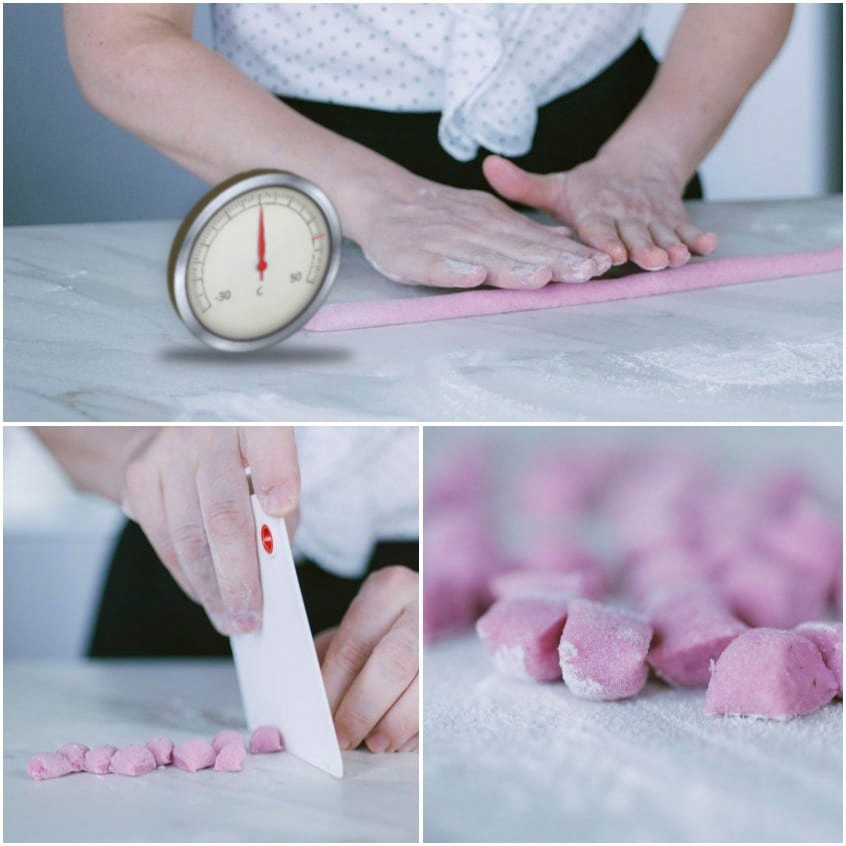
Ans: {"value": 10, "unit": "°C"}
